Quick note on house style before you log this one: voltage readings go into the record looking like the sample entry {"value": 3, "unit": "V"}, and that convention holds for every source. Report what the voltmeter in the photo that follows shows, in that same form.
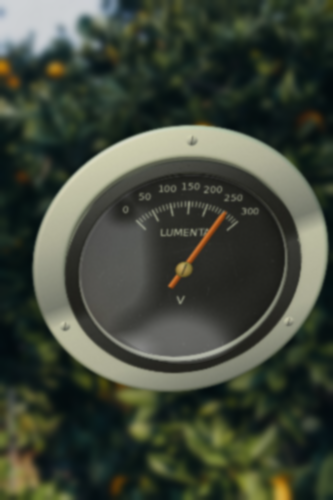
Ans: {"value": 250, "unit": "V"}
